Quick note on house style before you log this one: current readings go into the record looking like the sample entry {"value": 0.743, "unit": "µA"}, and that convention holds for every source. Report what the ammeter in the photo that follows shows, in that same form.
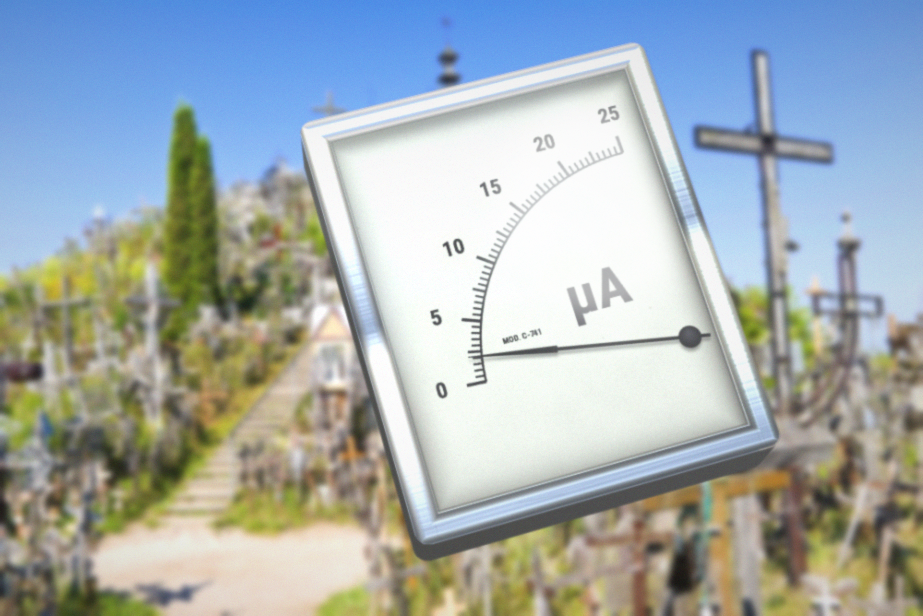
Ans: {"value": 2, "unit": "µA"}
